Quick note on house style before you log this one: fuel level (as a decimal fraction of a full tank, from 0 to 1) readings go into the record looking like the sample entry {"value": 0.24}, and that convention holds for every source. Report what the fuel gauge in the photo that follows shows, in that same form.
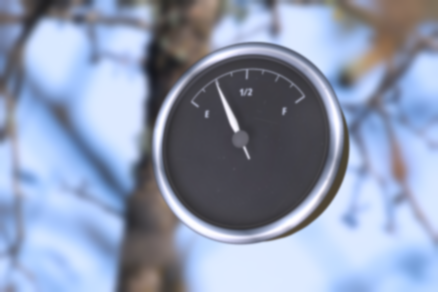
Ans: {"value": 0.25}
